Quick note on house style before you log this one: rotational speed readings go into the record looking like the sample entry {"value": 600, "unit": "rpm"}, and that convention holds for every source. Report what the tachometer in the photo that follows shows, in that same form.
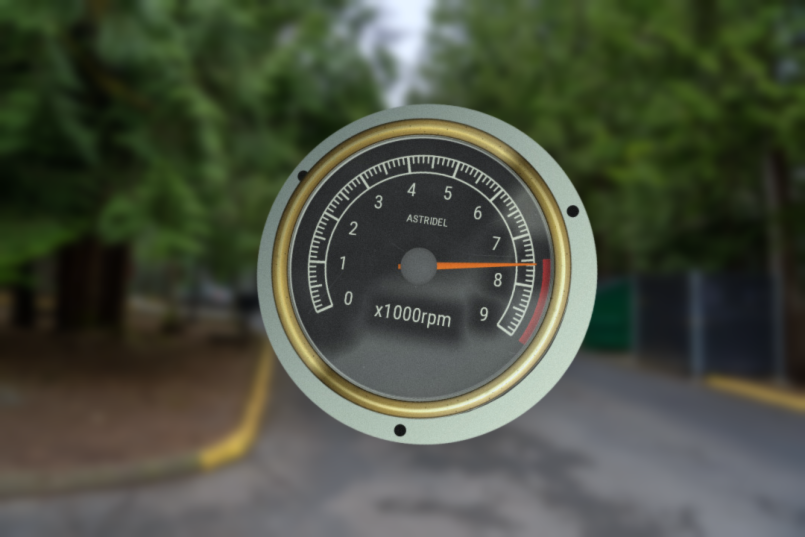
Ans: {"value": 7600, "unit": "rpm"}
